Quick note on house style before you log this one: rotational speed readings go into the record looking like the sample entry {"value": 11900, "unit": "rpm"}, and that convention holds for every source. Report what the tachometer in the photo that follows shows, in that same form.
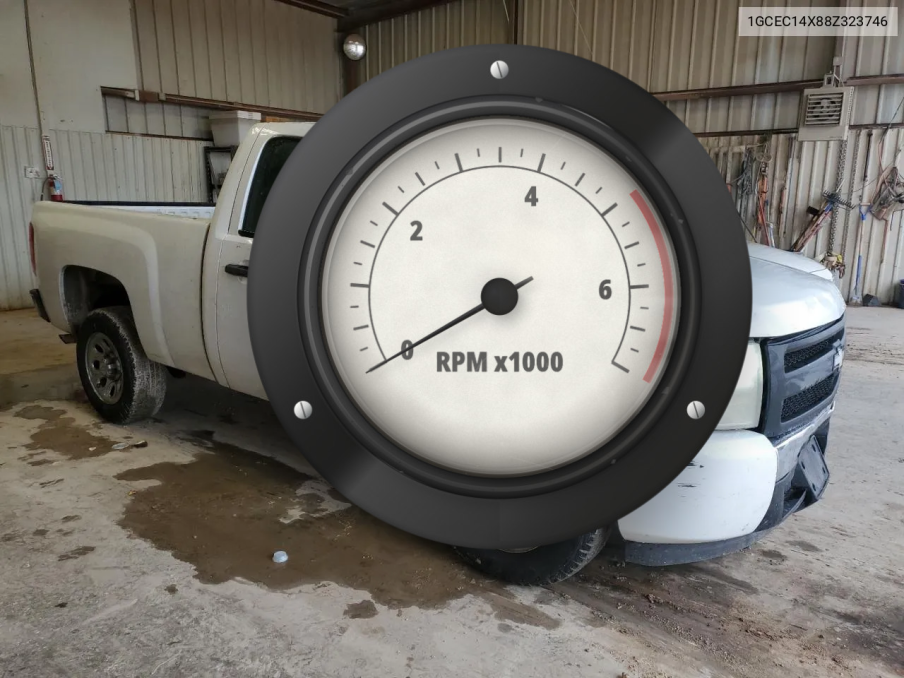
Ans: {"value": 0, "unit": "rpm"}
